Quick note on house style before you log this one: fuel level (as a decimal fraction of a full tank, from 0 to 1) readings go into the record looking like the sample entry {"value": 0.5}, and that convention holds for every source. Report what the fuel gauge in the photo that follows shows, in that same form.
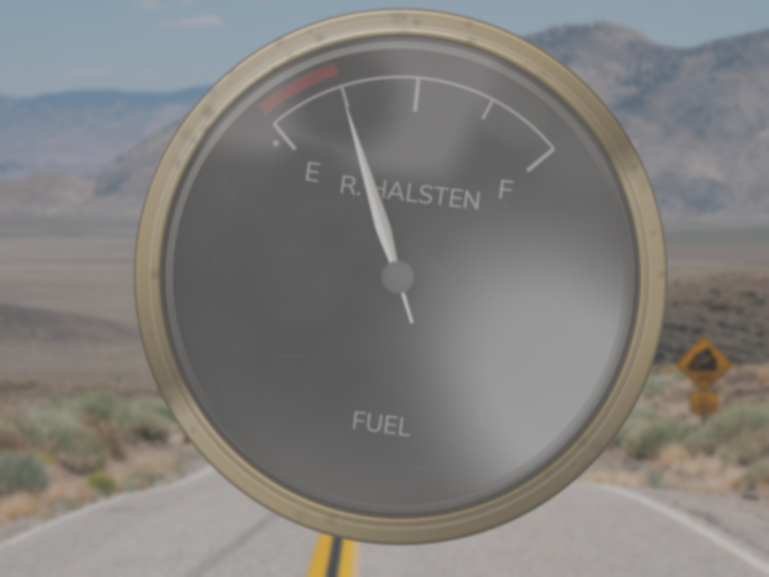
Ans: {"value": 0.25}
